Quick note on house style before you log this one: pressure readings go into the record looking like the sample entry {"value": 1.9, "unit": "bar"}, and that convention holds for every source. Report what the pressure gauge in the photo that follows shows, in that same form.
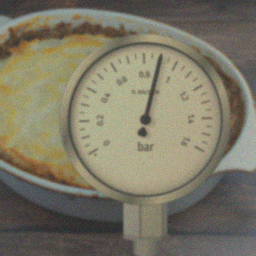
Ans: {"value": 0.9, "unit": "bar"}
